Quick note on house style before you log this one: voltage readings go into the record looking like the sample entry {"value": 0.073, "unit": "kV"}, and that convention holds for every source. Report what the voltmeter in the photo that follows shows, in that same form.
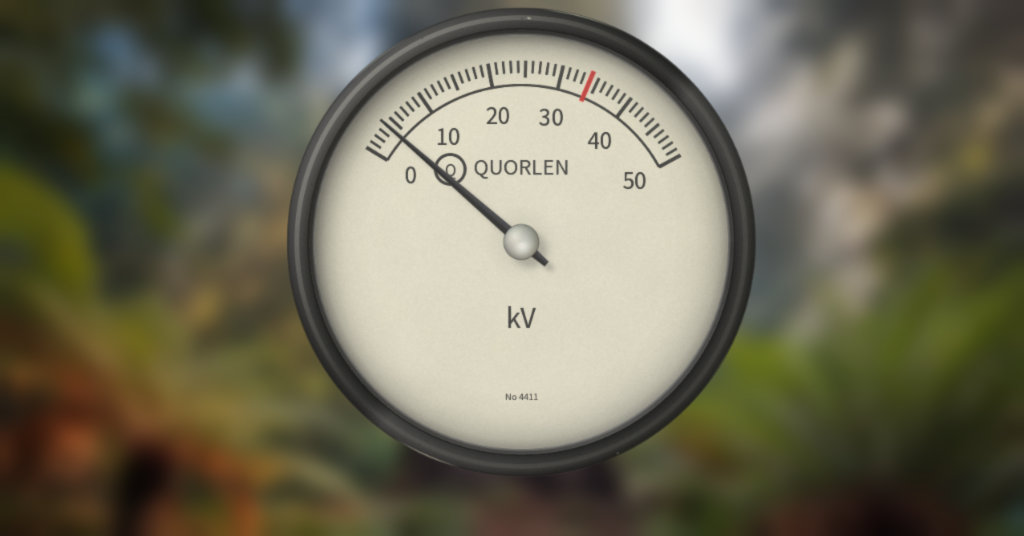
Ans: {"value": 4, "unit": "kV"}
